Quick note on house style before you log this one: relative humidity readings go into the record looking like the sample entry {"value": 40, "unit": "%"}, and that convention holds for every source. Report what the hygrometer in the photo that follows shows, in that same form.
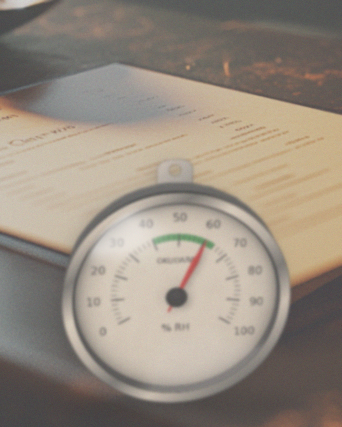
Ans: {"value": 60, "unit": "%"}
